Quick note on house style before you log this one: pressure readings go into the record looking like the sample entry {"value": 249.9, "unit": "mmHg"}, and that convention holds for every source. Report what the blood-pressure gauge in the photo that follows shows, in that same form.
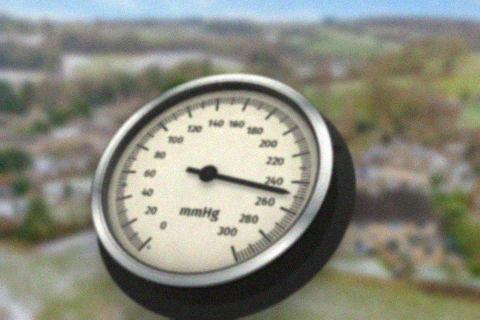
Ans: {"value": 250, "unit": "mmHg"}
